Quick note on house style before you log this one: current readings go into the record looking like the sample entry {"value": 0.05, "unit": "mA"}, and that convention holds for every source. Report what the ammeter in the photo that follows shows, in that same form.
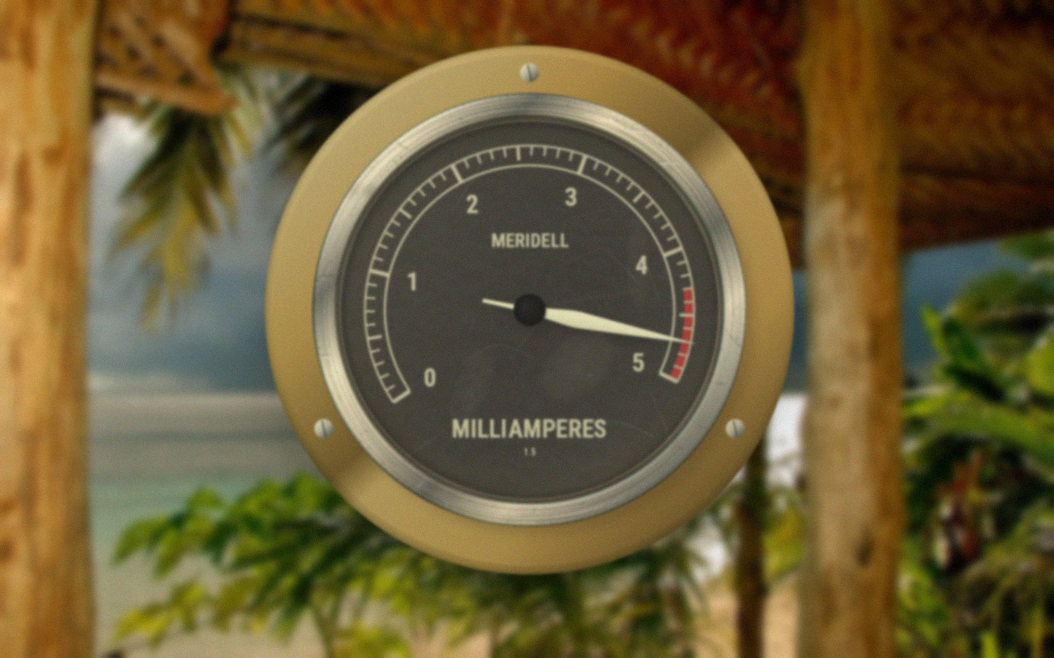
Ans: {"value": 4.7, "unit": "mA"}
